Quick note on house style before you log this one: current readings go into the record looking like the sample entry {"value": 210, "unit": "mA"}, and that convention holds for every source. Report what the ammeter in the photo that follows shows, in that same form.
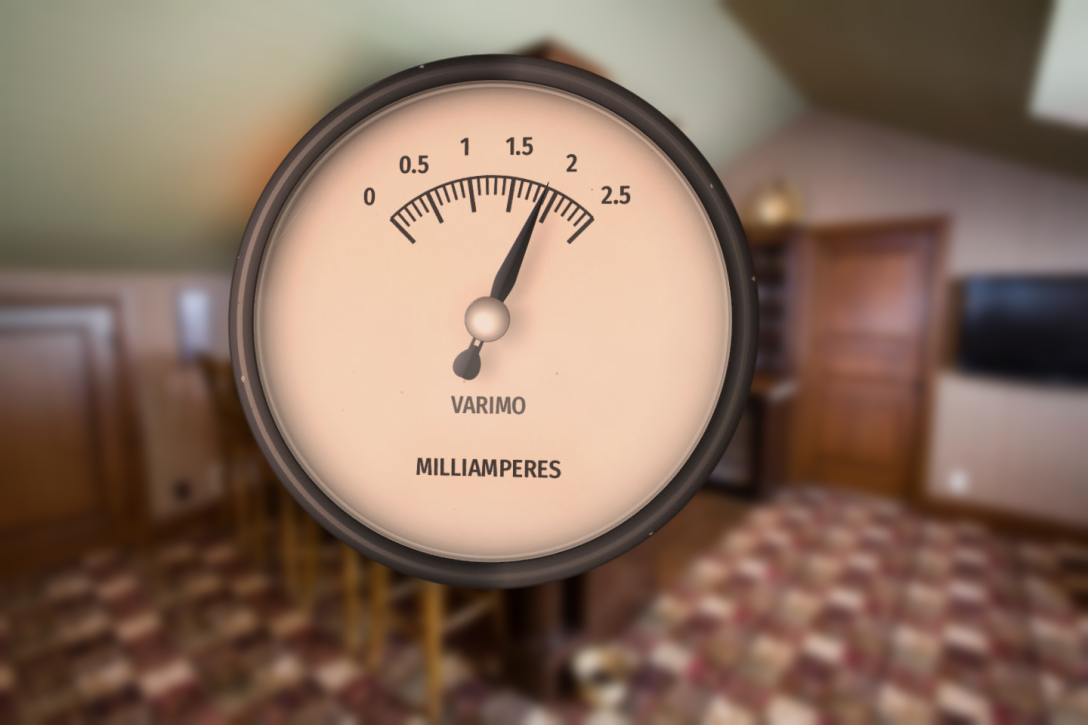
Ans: {"value": 1.9, "unit": "mA"}
